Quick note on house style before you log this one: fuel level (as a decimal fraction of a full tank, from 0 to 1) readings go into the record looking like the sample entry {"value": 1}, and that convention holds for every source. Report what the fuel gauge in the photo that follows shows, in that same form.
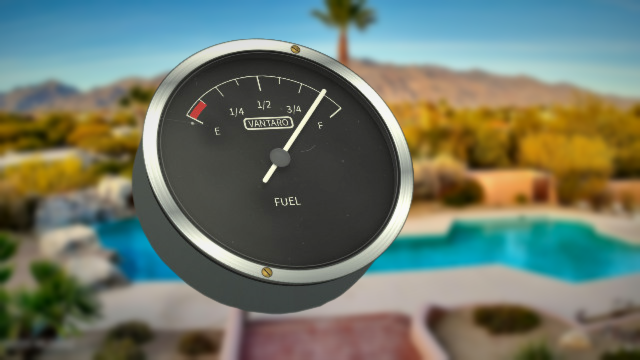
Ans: {"value": 0.875}
